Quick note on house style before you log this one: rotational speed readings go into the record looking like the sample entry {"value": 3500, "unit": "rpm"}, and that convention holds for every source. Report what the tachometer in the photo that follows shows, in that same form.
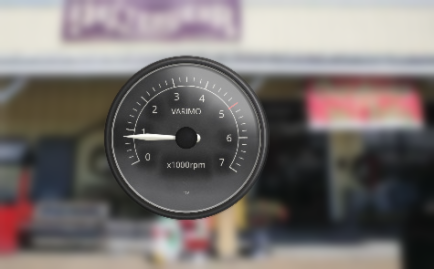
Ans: {"value": 800, "unit": "rpm"}
